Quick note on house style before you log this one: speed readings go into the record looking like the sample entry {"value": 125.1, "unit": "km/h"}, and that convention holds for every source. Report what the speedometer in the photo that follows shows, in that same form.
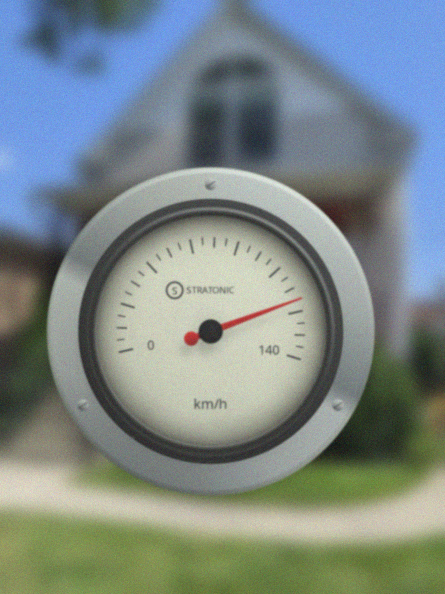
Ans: {"value": 115, "unit": "km/h"}
